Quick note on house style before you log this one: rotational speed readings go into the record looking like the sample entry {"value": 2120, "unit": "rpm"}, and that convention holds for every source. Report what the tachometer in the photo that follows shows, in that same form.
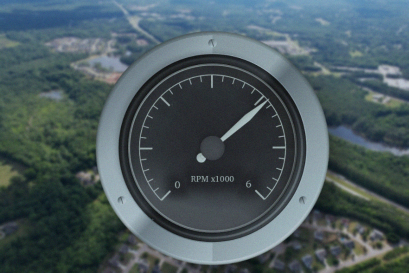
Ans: {"value": 4100, "unit": "rpm"}
